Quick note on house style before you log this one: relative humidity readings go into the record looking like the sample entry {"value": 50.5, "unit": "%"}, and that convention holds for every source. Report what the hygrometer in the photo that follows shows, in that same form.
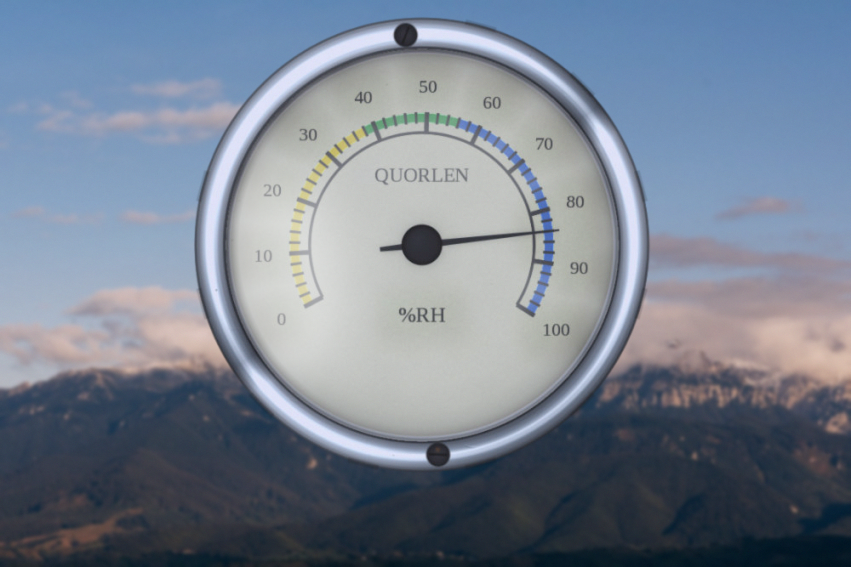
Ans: {"value": 84, "unit": "%"}
